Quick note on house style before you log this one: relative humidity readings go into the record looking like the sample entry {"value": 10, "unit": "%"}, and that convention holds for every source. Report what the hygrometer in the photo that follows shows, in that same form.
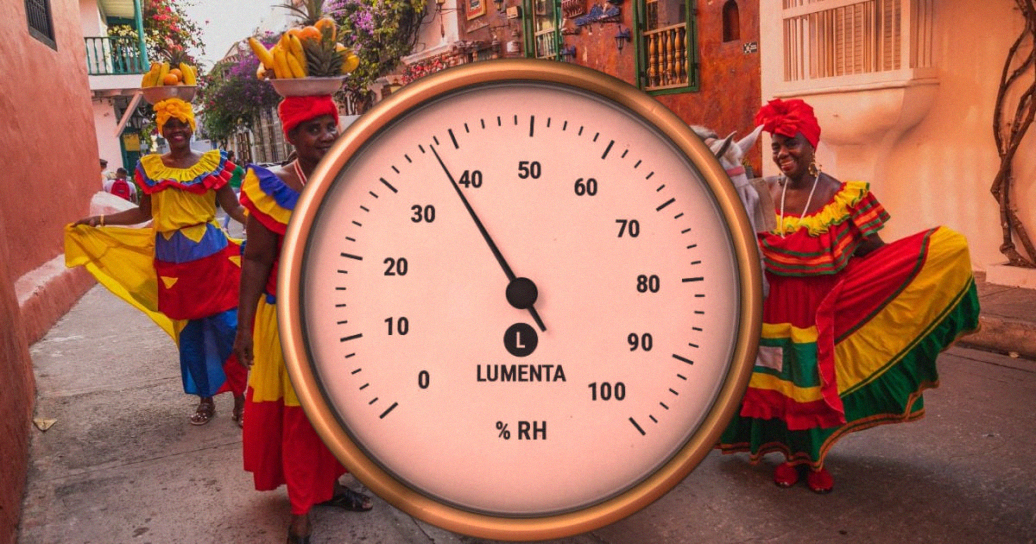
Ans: {"value": 37, "unit": "%"}
